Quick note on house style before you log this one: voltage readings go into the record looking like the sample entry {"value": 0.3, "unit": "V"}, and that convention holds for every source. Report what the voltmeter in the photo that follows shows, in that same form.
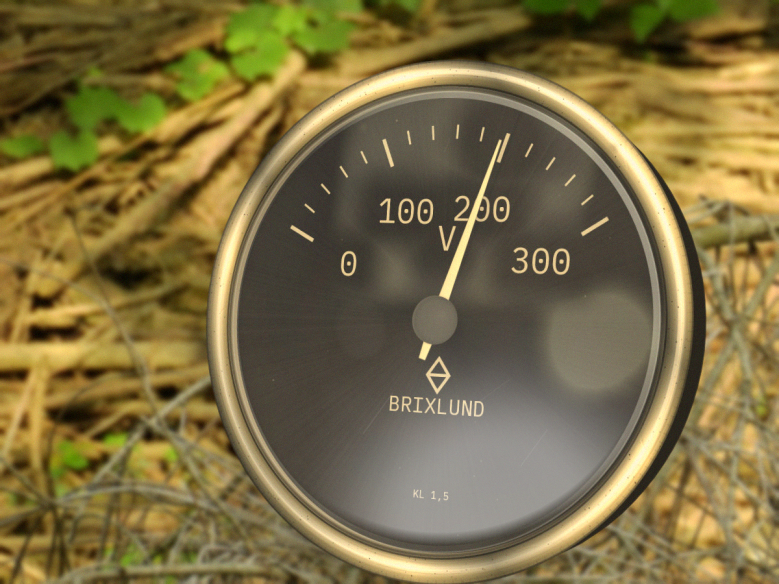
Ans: {"value": 200, "unit": "V"}
